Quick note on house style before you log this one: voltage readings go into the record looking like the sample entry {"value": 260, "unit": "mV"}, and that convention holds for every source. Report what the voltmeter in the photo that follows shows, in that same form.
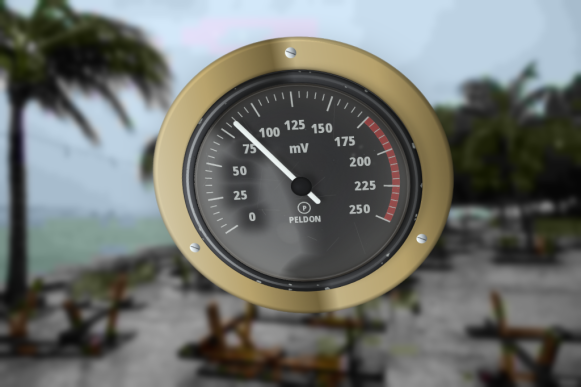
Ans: {"value": 85, "unit": "mV"}
